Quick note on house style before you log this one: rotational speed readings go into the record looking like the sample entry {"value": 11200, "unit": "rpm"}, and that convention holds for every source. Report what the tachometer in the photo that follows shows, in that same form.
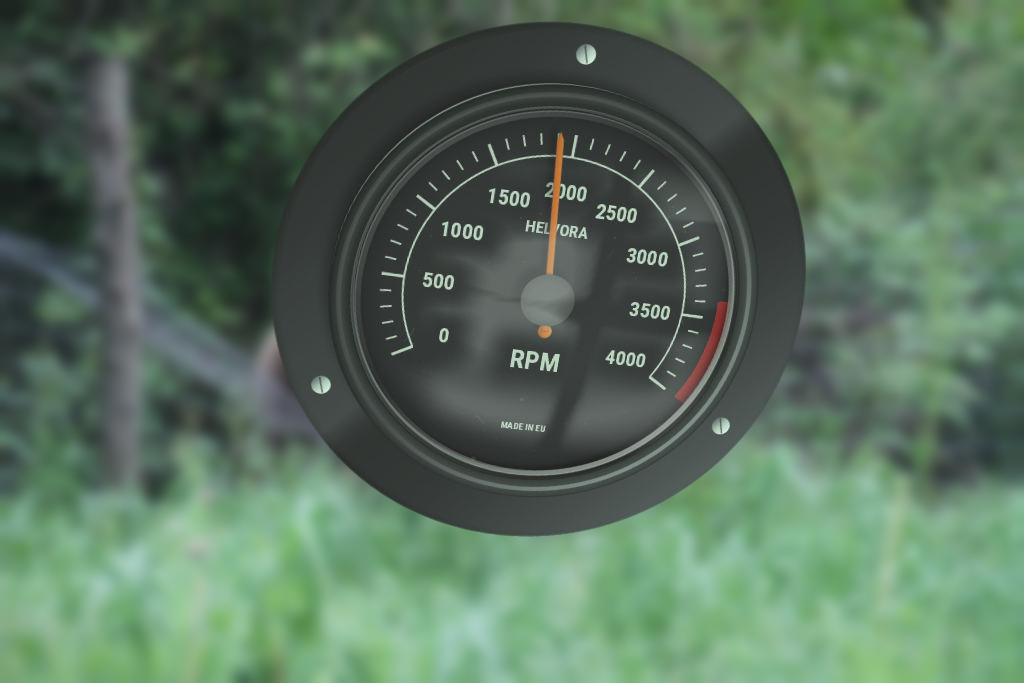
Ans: {"value": 1900, "unit": "rpm"}
